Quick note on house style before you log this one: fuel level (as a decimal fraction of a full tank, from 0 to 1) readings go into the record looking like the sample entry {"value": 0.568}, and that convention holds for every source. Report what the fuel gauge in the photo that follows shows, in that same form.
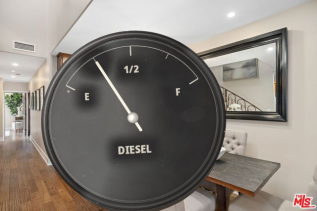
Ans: {"value": 0.25}
